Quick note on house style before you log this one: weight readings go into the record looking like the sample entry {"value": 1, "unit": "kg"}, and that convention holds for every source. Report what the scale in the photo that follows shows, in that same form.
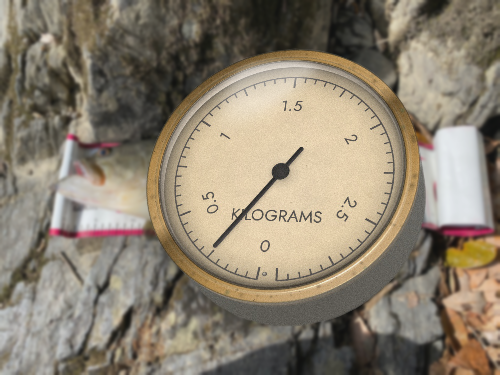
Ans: {"value": 0.25, "unit": "kg"}
